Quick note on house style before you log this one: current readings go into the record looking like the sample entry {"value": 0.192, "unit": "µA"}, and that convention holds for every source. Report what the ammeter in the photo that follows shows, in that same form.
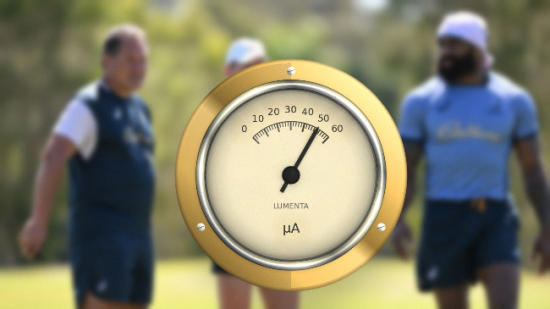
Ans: {"value": 50, "unit": "µA"}
